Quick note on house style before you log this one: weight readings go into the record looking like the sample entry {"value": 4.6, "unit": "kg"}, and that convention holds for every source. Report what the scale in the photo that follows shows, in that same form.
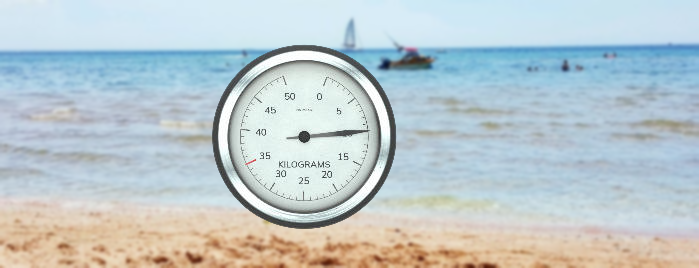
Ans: {"value": 10, "unit": "kg"}
